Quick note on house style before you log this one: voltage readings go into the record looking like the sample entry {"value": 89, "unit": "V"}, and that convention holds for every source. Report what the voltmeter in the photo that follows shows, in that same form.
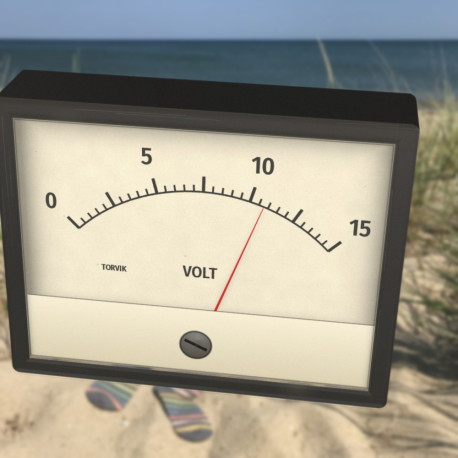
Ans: {"value": 10.75, "unit": "V"}
